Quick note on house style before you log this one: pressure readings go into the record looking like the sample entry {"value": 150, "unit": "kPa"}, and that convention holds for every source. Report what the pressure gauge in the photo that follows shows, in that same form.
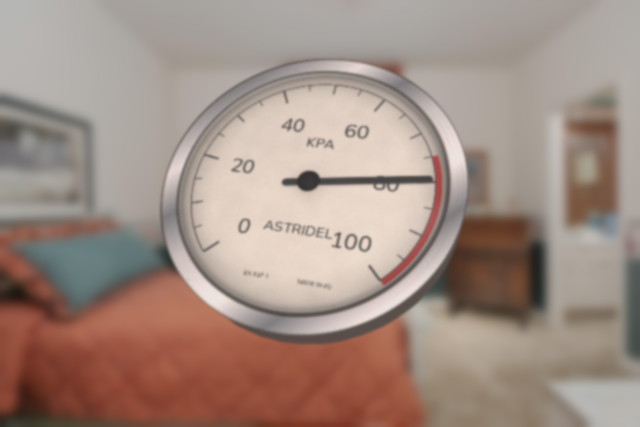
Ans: {"value": 80, "unit": "kPa"}
